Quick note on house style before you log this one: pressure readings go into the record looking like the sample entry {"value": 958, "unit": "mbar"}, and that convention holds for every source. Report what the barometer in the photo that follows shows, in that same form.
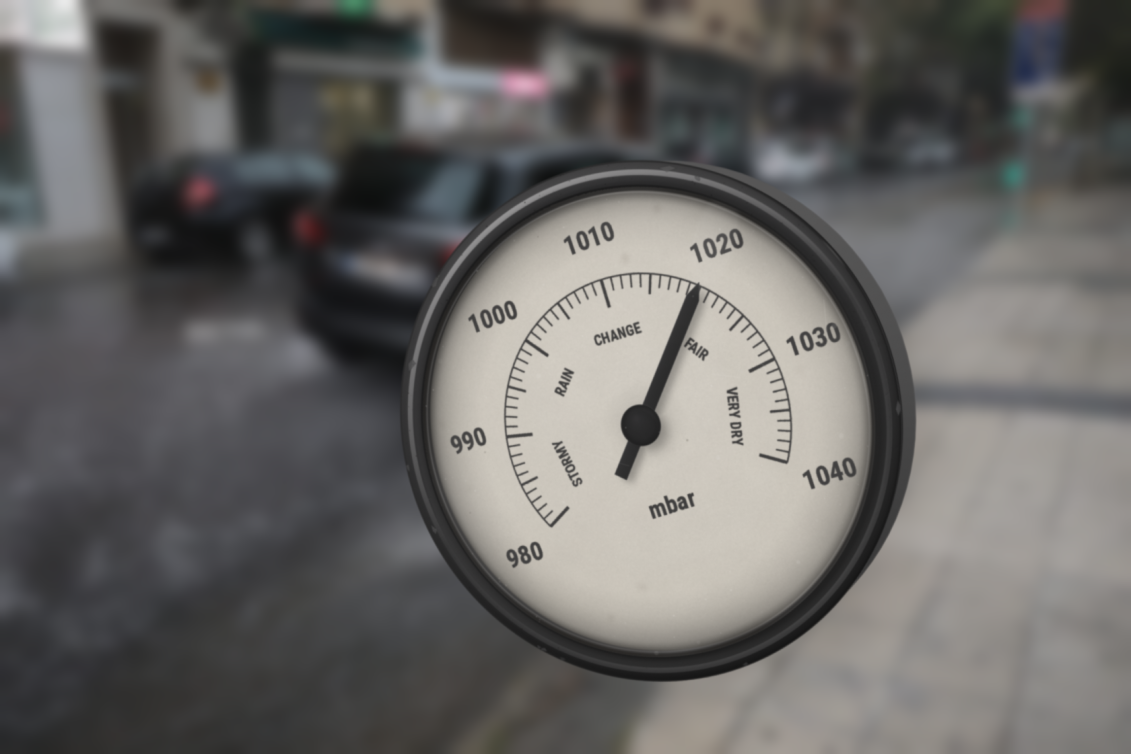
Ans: {"value": 1020, "unit": "mbar"}
